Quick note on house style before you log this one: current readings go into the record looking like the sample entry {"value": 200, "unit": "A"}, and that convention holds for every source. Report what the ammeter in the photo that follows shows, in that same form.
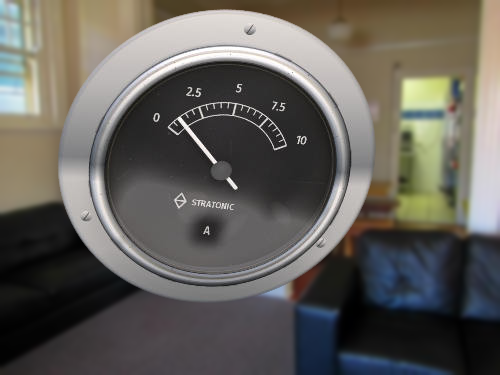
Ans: {"value": 1, "unit": "A"}
